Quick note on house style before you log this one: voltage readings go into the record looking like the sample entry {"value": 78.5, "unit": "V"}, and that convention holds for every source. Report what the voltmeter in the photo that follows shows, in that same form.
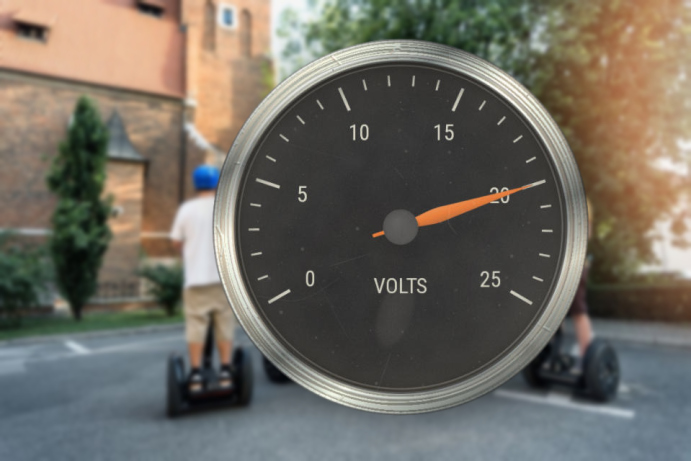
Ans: {"value": 20, "unit": "V"}
